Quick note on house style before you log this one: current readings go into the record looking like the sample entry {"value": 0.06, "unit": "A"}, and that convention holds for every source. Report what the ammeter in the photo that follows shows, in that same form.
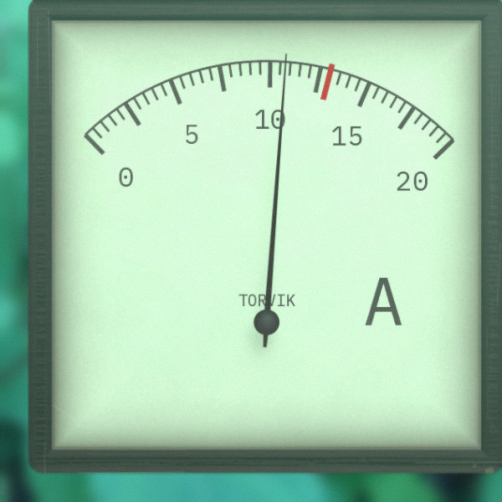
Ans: {"value": 10.75, "unit": "A"}
